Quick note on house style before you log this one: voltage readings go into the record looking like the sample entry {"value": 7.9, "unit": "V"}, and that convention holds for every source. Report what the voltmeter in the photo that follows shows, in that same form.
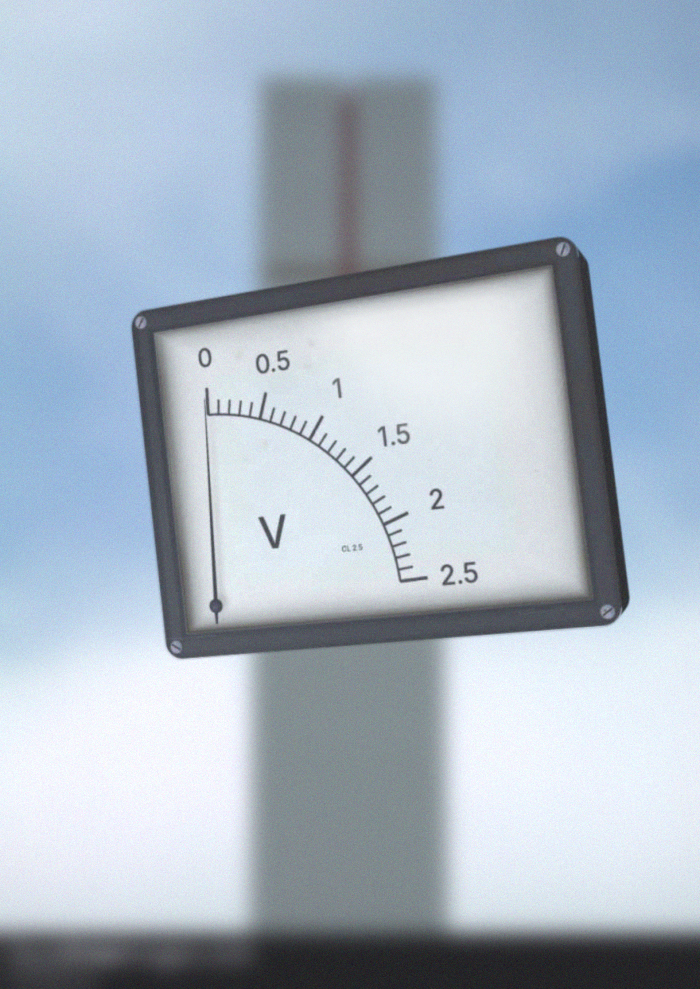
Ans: {"value": 0, "unit": "V"}
